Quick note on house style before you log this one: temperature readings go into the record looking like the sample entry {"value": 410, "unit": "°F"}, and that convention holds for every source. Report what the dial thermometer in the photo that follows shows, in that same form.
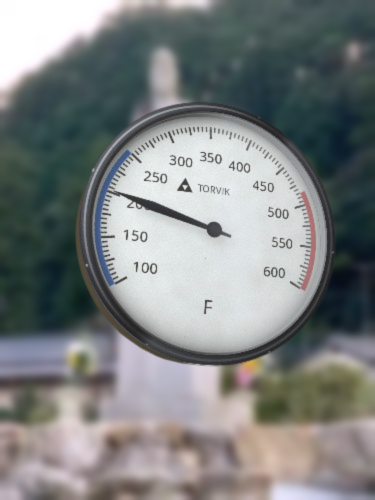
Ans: {"value": 200, "unit": "°F"}
